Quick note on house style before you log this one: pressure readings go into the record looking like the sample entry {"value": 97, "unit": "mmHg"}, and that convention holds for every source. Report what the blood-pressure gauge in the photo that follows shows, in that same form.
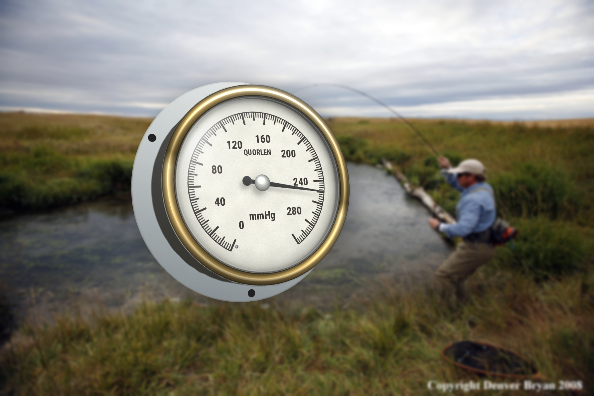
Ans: {"value": 250, "unit": "mmHg"}
